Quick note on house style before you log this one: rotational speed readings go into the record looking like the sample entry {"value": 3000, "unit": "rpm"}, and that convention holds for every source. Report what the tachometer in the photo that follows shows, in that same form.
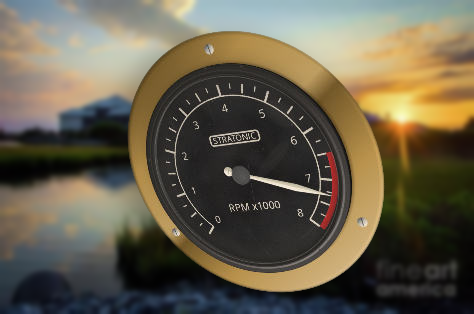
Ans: {"value": 7250, "unit": "rpm"}
